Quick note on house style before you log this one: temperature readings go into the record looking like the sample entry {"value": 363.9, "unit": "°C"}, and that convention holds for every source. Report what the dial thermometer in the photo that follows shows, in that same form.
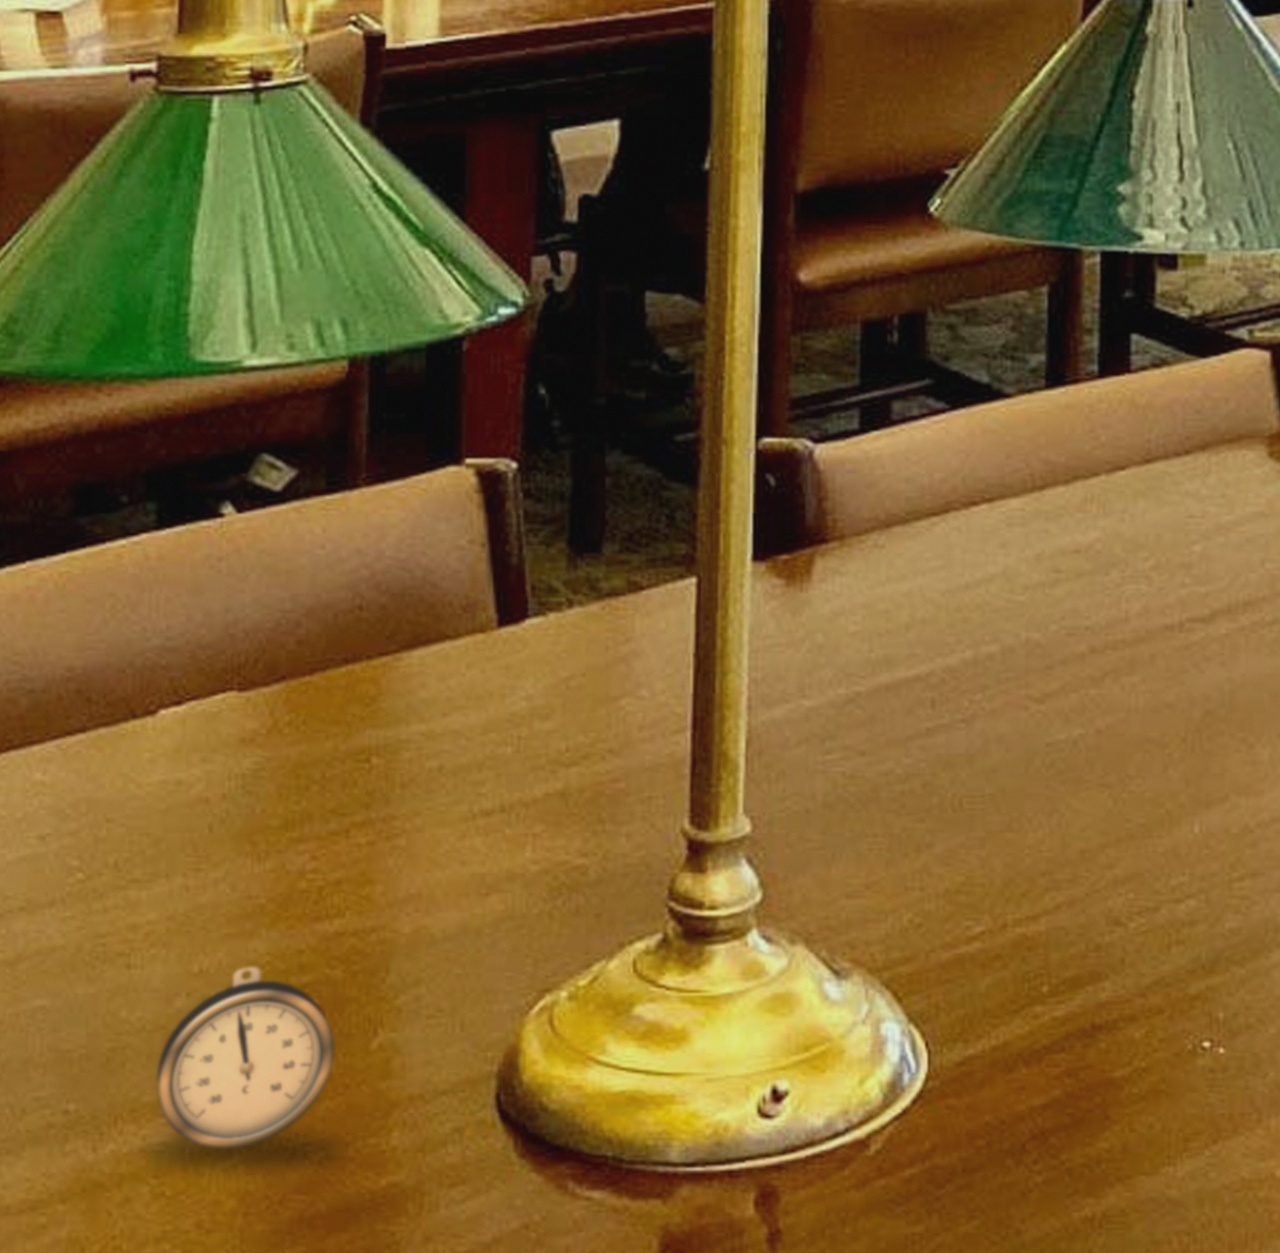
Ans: {"value": 7.5, "unit": "°C"}
